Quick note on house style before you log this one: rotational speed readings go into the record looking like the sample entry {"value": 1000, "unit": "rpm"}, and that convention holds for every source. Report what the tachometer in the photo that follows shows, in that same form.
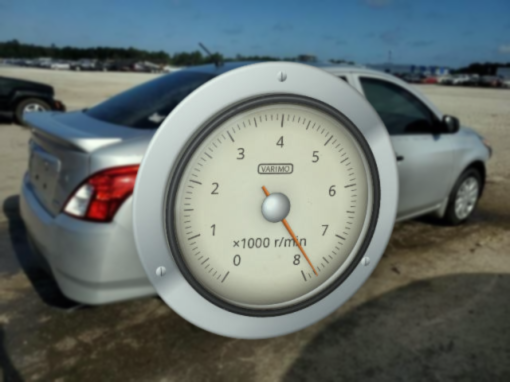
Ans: {"value": 7800, "unit": "rpm"}
